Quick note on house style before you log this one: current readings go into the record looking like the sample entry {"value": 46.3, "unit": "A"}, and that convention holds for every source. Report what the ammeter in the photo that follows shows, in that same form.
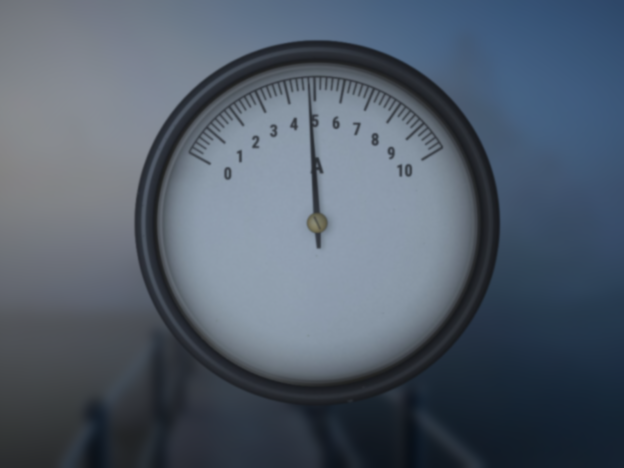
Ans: {"value": 4.8, "unit": "A"}
